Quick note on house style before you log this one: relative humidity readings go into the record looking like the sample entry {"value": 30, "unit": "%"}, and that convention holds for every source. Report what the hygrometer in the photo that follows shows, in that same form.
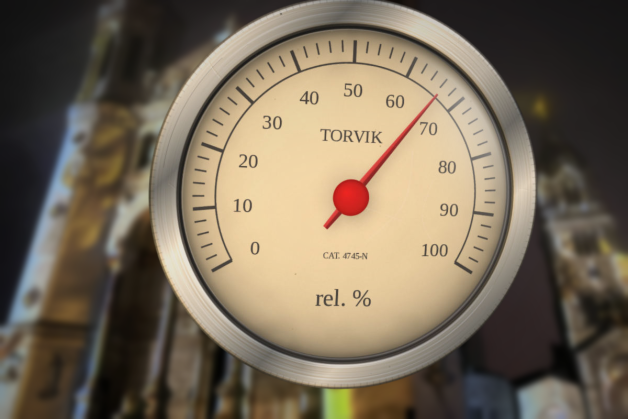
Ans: {"value": 66, "unit": "%"}
